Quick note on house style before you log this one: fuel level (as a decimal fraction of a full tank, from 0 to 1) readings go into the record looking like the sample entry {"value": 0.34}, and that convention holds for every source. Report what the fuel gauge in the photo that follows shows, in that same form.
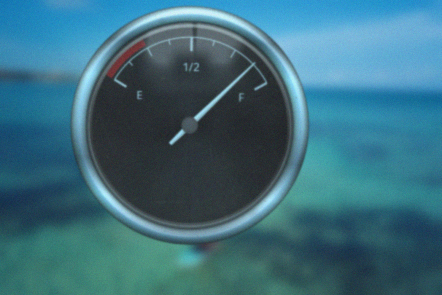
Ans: {"value": 0.875}
